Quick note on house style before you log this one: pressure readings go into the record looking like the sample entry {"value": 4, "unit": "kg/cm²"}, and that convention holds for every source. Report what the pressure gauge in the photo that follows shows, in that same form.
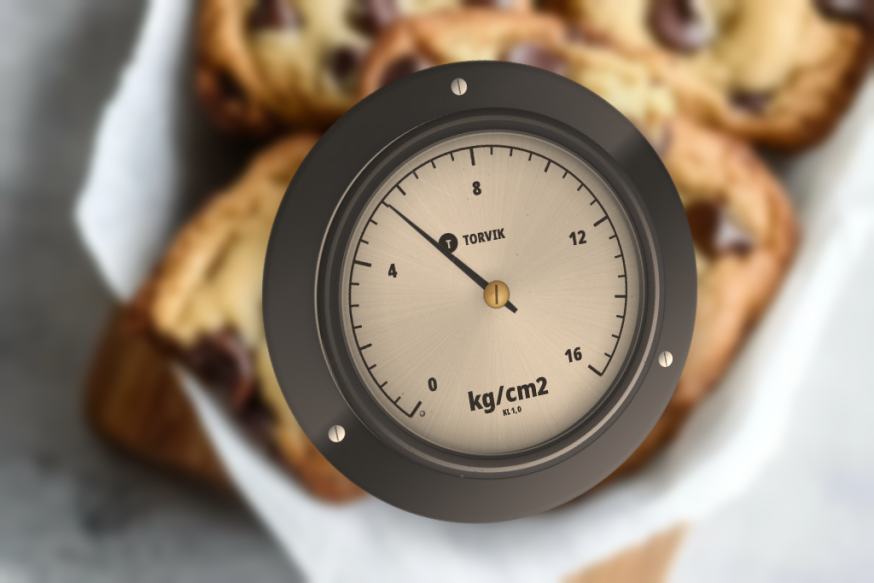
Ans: {"value": 5.5, "unit": "kg/cm²"}
